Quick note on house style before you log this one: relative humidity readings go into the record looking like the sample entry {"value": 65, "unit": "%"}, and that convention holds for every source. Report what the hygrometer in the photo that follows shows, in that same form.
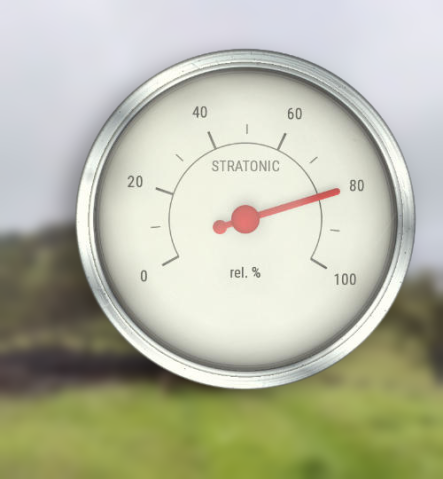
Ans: {"value": 80, "unit": "%"}
